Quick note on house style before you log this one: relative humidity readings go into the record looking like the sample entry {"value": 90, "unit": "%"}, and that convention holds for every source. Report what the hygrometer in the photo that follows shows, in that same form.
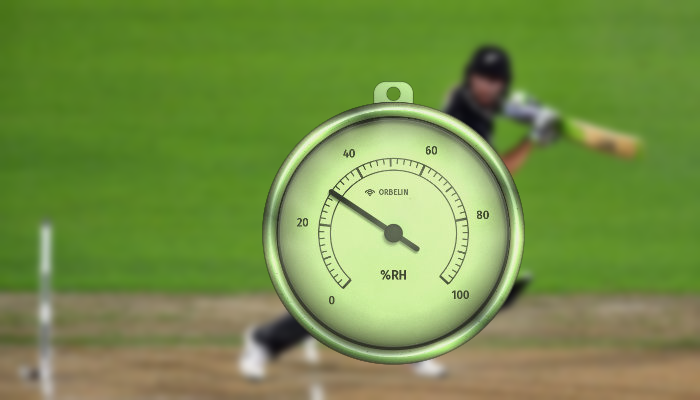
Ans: {"value": 30, "unit": "%"}
